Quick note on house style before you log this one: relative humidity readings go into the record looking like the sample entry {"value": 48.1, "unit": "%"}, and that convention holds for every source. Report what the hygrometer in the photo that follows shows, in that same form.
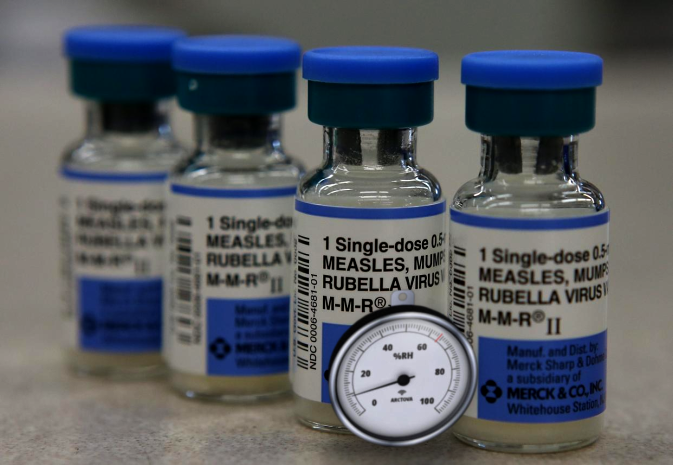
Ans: {"value": 10, "unit": "%"}
